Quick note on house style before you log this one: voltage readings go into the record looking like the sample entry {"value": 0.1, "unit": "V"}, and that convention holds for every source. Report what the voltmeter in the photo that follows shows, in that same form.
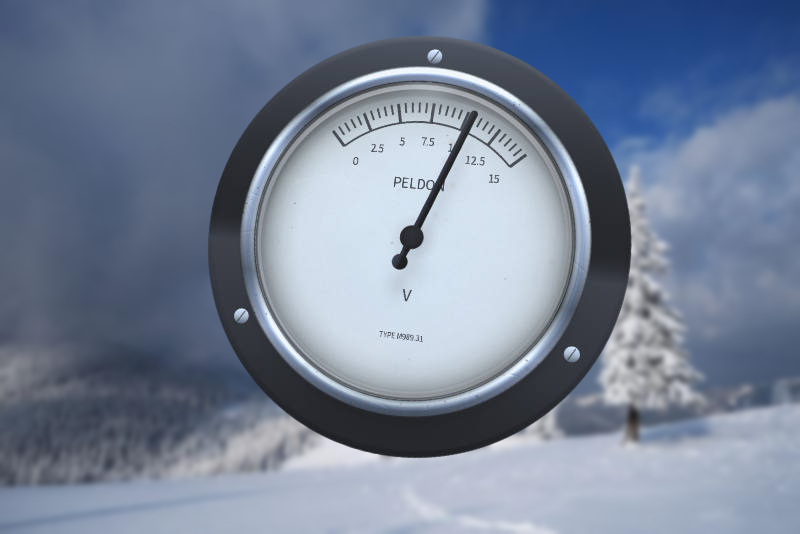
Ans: {"value": 10.5, "unit": "V"}
